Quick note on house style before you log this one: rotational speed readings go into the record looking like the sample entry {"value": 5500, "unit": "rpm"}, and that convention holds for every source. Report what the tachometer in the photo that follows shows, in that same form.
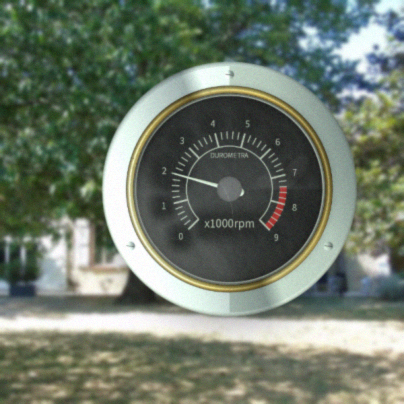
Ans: {"value": 2000, "unit": "rpm"}
